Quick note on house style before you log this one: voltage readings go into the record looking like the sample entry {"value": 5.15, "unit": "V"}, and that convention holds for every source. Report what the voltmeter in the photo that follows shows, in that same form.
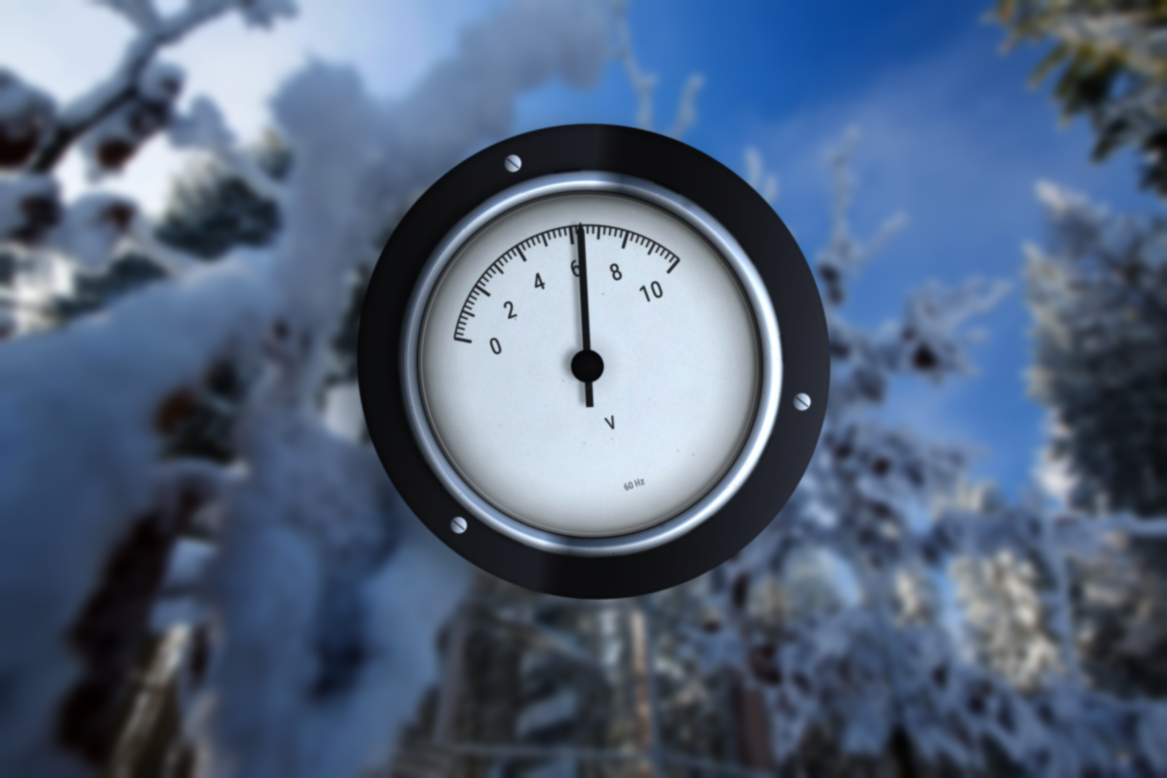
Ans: {"value": 6.4, "unit": "V"}
